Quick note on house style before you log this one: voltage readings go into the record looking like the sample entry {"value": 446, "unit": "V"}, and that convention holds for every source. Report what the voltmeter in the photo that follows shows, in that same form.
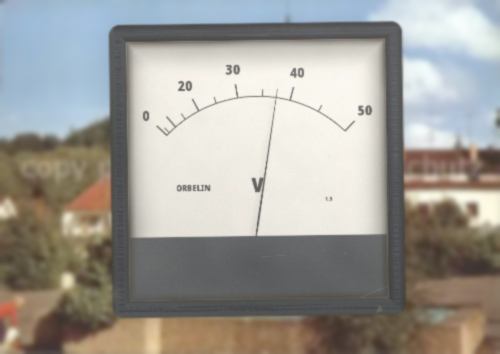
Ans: {"value": 37.5, "unit": "V"}
